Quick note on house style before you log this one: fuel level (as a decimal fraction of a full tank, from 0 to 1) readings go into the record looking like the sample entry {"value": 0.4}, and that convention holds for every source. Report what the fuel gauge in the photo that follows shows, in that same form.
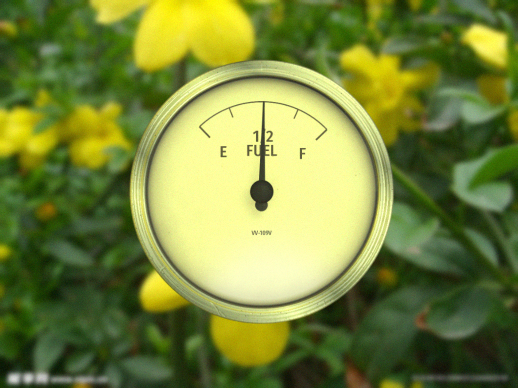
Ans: {"value": 0.5}
